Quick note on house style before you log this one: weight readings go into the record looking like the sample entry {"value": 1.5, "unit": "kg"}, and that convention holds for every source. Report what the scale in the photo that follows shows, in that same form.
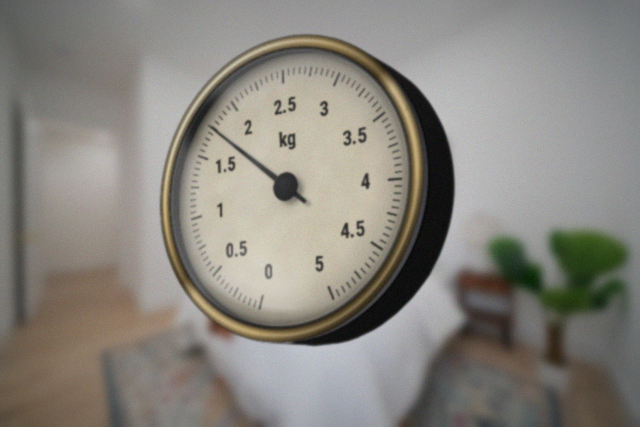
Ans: {"value": 1.75, "unit": "kg"}
